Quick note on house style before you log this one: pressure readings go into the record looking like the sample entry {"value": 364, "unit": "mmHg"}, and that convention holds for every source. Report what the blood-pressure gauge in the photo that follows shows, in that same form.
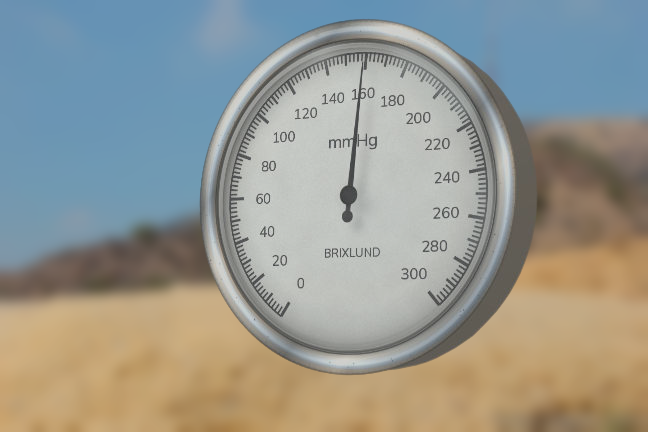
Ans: {"value": 160, "unit": "mmHg"}
